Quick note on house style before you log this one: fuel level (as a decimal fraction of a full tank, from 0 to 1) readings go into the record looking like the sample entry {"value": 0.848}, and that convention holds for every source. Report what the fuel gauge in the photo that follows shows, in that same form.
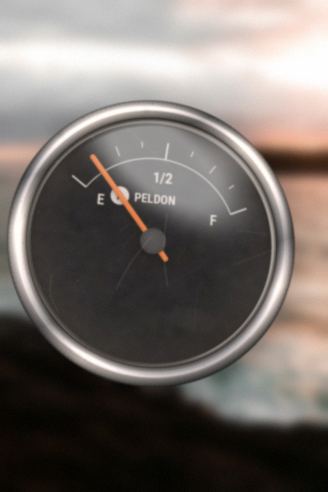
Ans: {"value": 0.125}
